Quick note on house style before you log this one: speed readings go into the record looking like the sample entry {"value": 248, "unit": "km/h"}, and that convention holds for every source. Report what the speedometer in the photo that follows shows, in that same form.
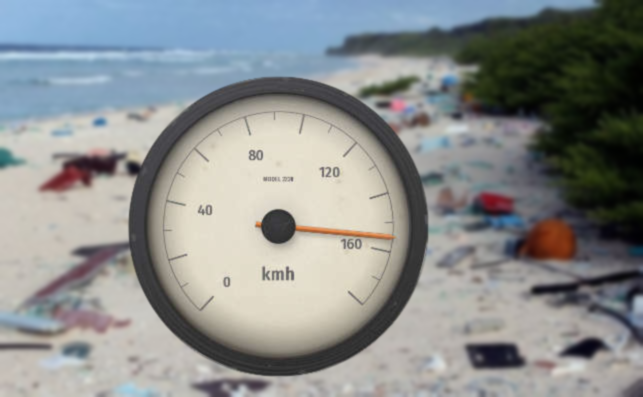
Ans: {"value": 155, "unit": "km/h"}
